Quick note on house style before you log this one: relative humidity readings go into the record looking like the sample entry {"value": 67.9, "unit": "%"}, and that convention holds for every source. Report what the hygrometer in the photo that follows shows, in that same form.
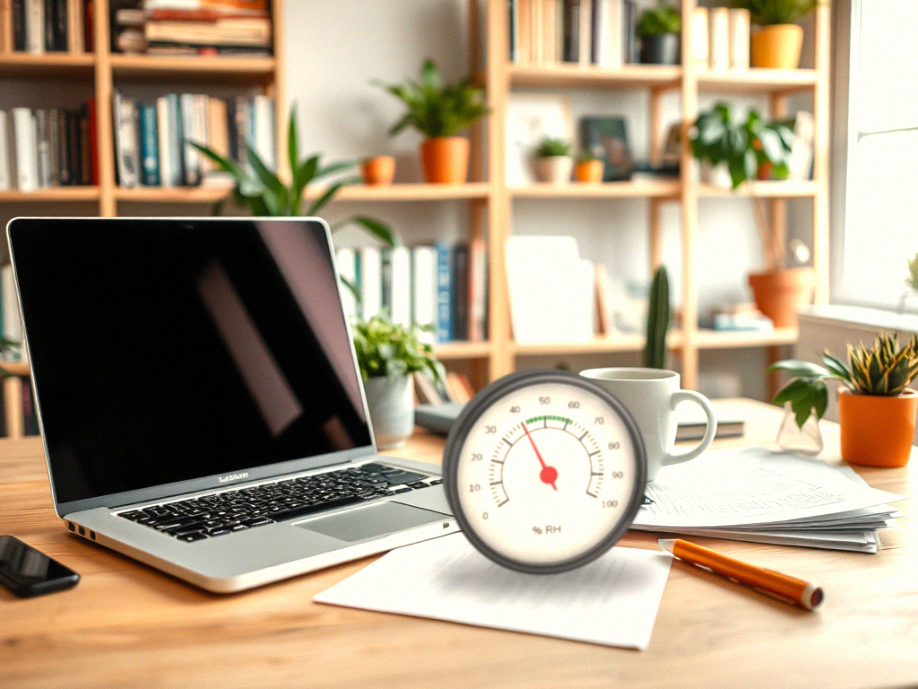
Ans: {"value": 40, "unit": "%"}
